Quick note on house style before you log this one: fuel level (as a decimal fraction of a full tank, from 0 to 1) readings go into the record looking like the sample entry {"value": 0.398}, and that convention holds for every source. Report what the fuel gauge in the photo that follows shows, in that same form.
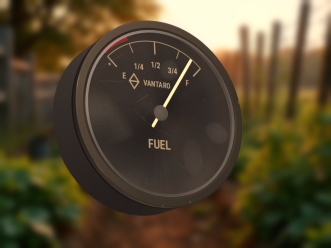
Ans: {"value": 0.875}
